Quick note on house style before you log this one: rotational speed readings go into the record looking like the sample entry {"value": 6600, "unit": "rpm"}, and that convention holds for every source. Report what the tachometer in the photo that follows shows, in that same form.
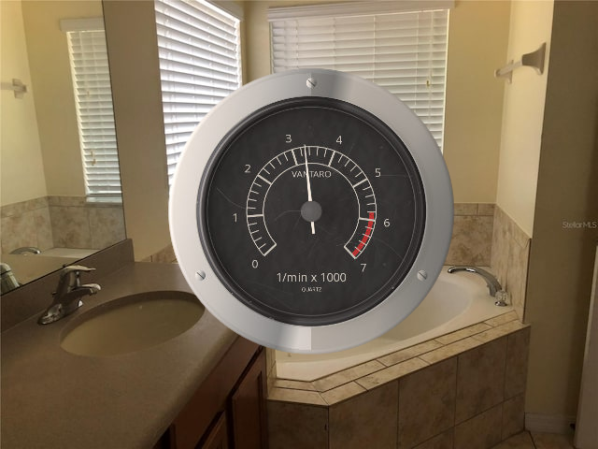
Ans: {"value": 3300, "unit": "rpm"}
